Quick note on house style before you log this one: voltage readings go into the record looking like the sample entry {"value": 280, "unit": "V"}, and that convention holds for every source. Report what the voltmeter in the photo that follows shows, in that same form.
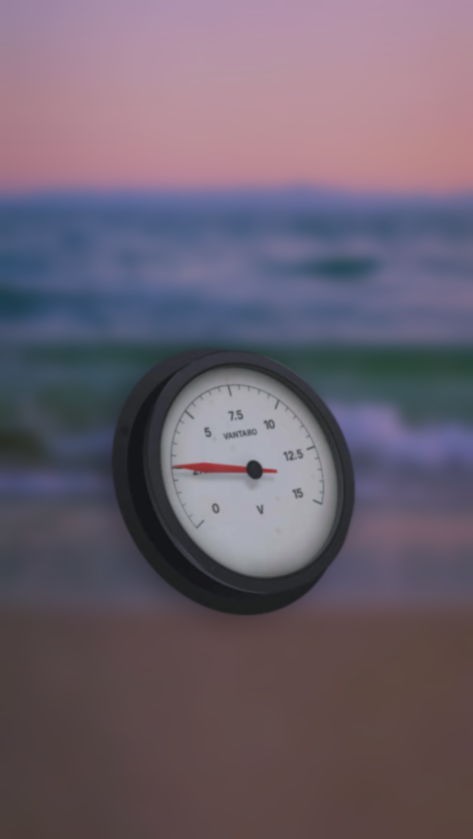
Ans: {"value": 2.5, "unit": "V"}
